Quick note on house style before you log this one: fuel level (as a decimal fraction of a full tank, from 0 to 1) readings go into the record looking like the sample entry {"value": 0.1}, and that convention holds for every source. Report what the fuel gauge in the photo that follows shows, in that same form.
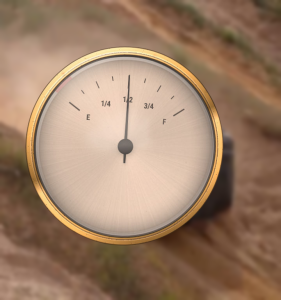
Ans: {"value": 0.5}
